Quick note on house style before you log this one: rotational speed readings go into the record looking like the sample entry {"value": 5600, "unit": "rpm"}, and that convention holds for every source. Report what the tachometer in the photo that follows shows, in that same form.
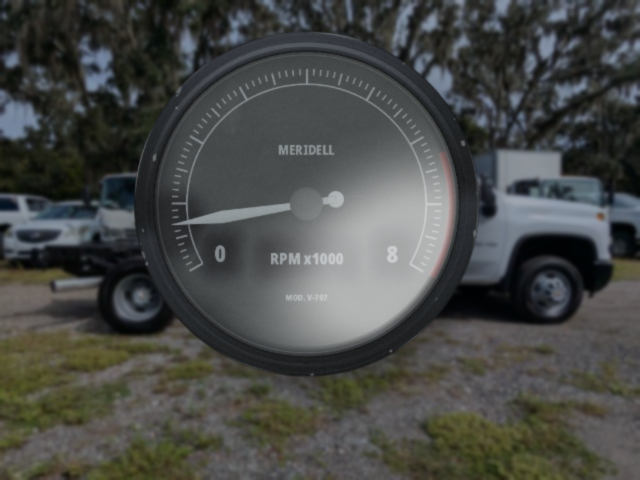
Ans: {"value": 700, "unit": "rpm"}
